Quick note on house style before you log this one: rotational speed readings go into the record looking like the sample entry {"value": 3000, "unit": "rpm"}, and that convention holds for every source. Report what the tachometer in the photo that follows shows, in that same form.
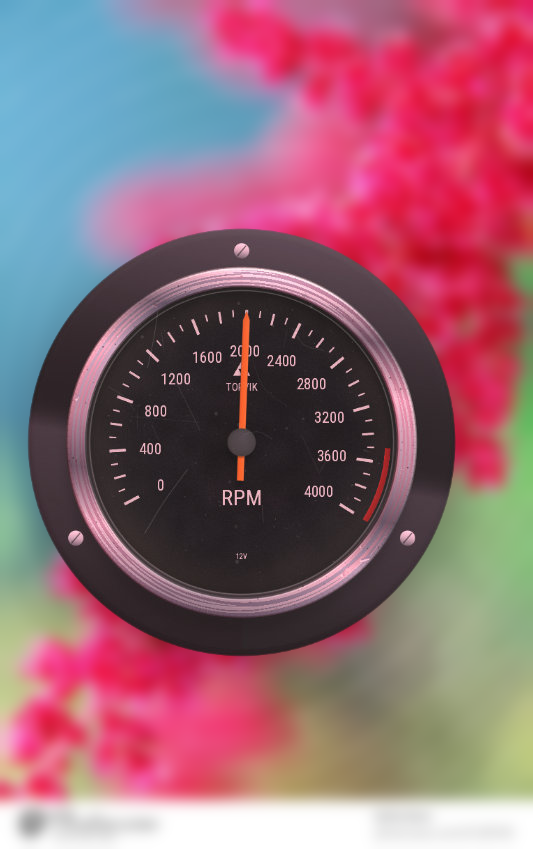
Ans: {"value": 2000, "unit": "rpm"}
